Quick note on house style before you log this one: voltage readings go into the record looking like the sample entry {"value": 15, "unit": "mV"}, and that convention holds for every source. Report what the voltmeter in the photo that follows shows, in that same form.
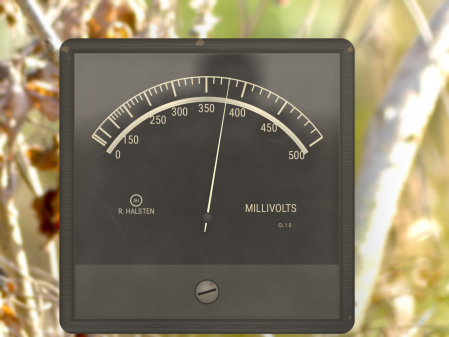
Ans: {"value": 380, "unit": "mV"}
